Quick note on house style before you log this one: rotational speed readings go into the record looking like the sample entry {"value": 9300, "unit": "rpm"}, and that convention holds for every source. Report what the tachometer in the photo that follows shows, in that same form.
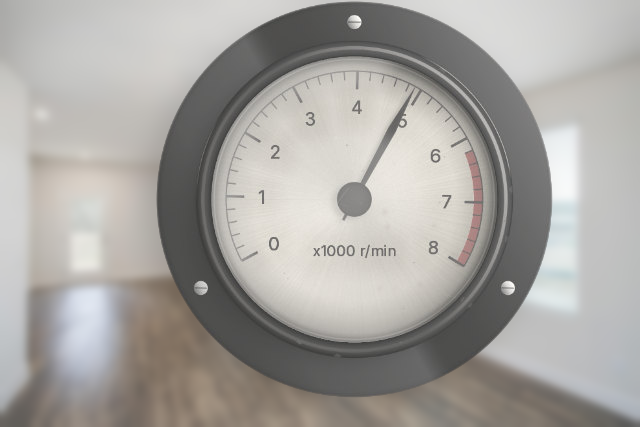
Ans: {"value": 4900, "unit": "rpm"}
